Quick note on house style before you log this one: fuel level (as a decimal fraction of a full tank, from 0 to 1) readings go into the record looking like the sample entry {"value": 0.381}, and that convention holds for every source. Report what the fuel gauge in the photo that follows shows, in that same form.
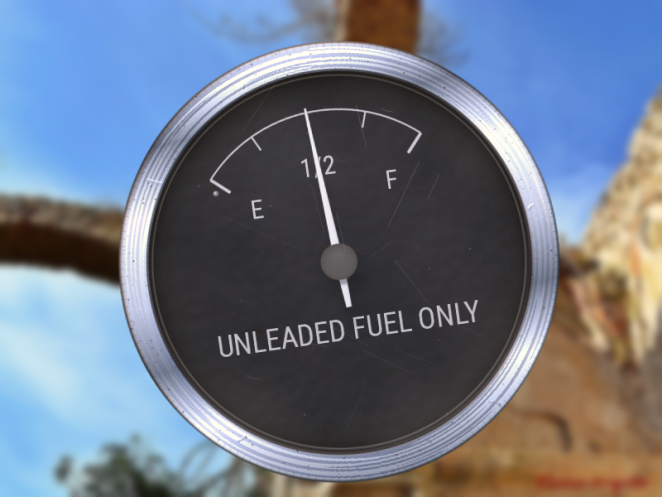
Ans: {"value": 0.5}
